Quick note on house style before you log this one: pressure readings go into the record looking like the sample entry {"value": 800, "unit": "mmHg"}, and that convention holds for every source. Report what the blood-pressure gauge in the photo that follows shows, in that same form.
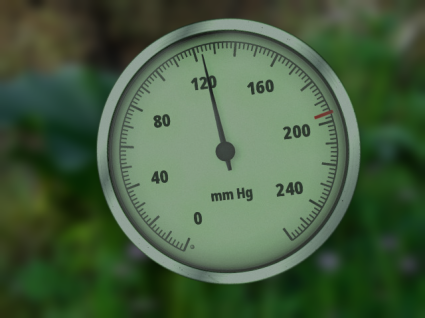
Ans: {"value": 124, "unit": "mmHg"}
